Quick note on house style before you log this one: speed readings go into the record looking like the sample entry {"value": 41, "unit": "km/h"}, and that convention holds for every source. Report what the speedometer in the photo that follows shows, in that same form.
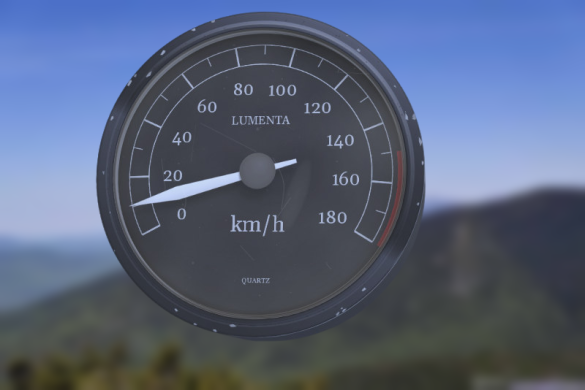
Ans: {"value": 10, "unit": "km/h"}
